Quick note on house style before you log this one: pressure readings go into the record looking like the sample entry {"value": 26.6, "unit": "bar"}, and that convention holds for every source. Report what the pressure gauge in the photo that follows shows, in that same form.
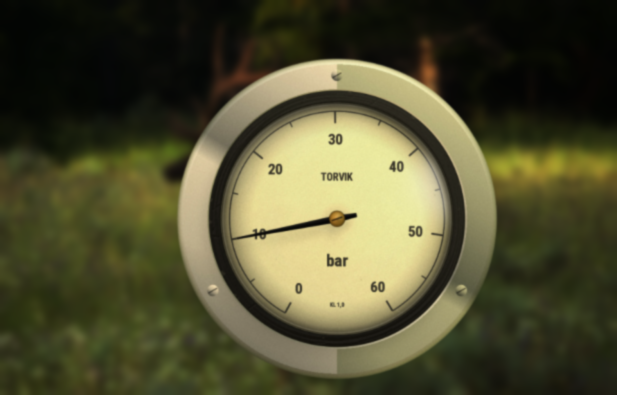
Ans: {"value": 10, "unit": "bar"}
